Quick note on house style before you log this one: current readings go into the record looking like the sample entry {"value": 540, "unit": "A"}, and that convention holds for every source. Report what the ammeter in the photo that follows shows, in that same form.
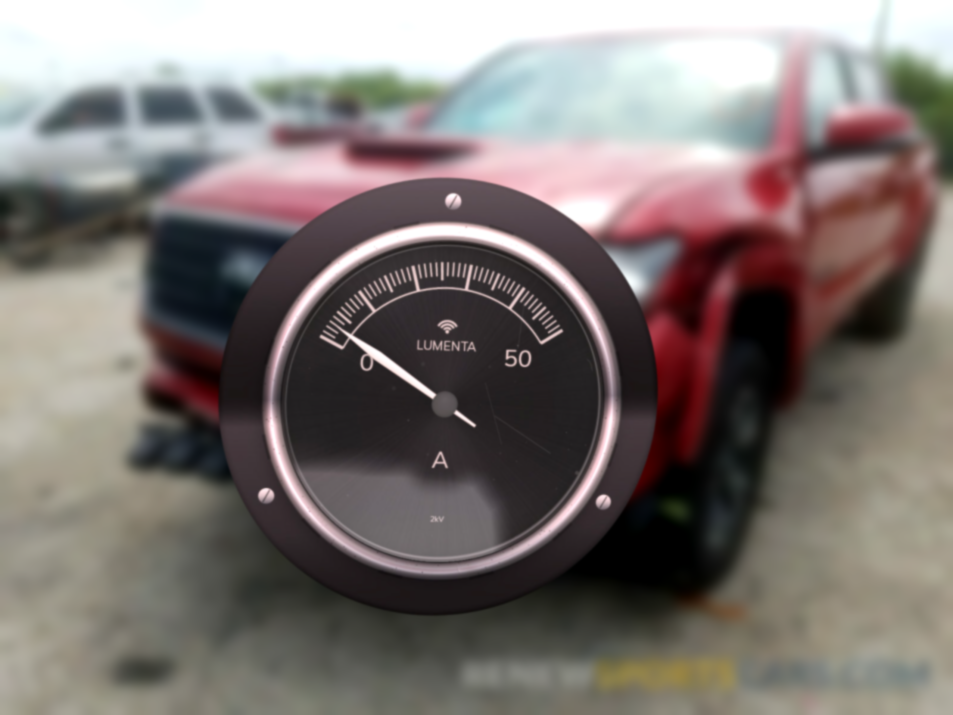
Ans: {"value": 3, "unit": "A"}
